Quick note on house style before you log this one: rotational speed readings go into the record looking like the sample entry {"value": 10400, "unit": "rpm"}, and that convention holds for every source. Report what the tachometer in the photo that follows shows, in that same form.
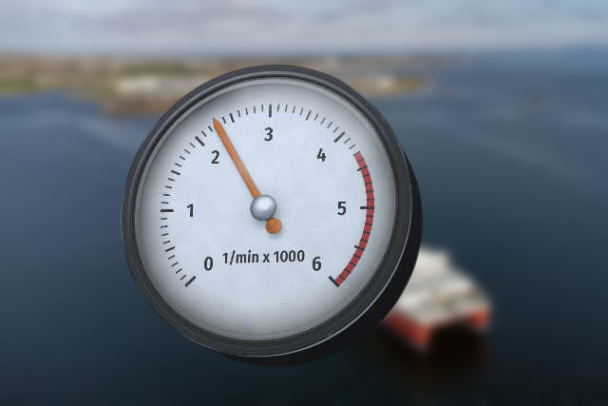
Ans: {"value": 2300, "unit": "rpm"}
